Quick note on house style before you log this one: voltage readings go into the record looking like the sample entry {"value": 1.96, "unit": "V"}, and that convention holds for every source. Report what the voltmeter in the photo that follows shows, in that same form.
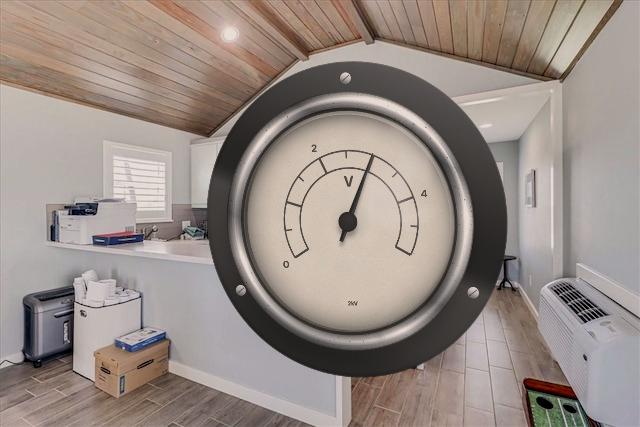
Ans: {"value": 3, "unit": "V"}
